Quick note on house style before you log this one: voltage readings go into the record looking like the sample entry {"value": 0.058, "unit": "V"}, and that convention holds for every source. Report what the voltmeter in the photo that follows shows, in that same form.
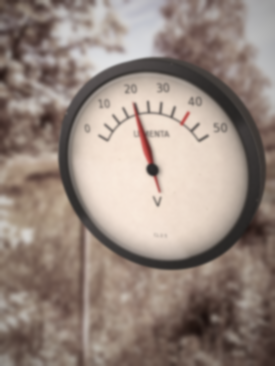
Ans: {"value": 20, "unit": "V"}
